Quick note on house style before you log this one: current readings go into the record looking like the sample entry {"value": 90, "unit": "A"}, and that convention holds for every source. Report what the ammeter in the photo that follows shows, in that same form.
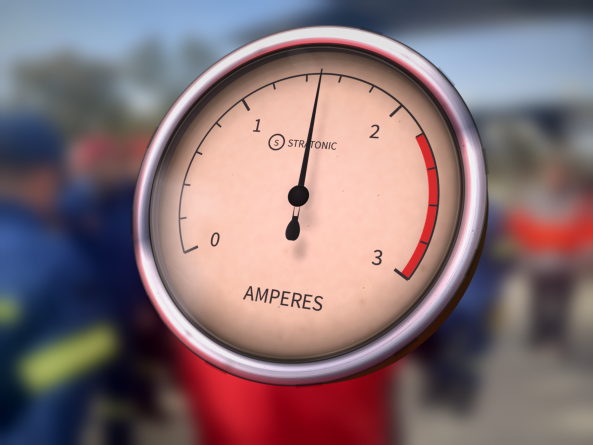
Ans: {"value": 1.5, "unit": "A"}
